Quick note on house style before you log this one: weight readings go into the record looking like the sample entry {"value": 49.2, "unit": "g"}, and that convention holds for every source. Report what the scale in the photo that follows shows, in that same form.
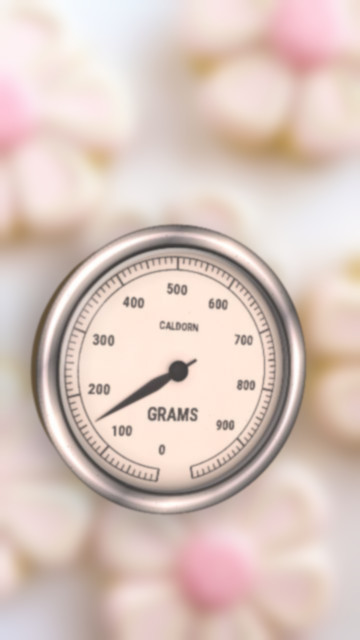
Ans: {"value": 150, "unit": "g"}
